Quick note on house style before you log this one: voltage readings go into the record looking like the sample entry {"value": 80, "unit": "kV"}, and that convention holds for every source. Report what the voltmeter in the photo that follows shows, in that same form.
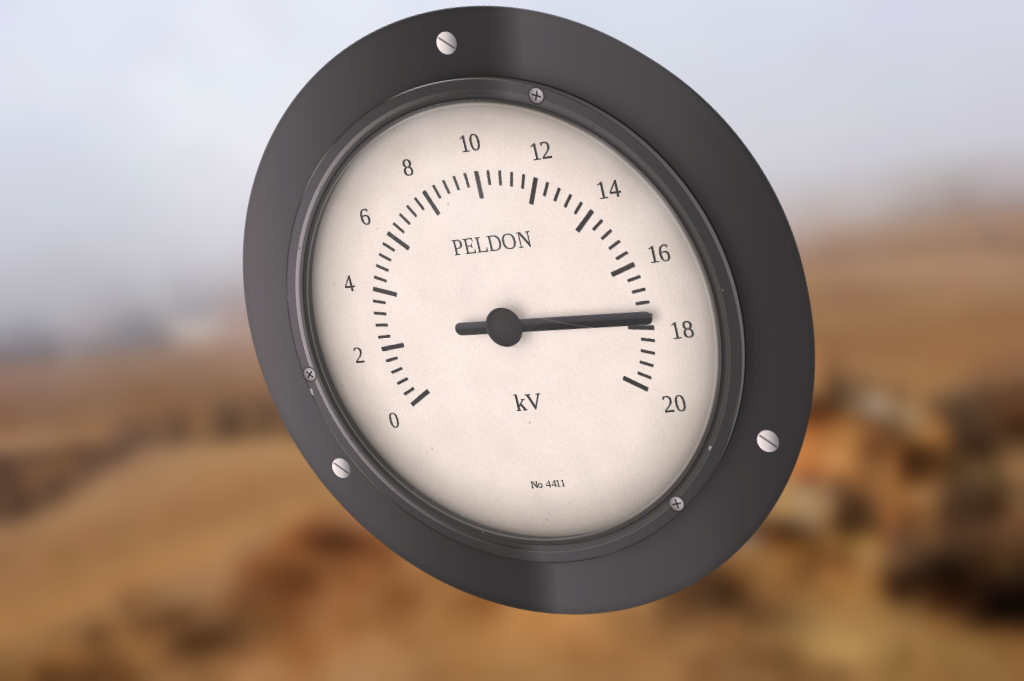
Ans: {"value": 17.6, "unit": "kV"}
